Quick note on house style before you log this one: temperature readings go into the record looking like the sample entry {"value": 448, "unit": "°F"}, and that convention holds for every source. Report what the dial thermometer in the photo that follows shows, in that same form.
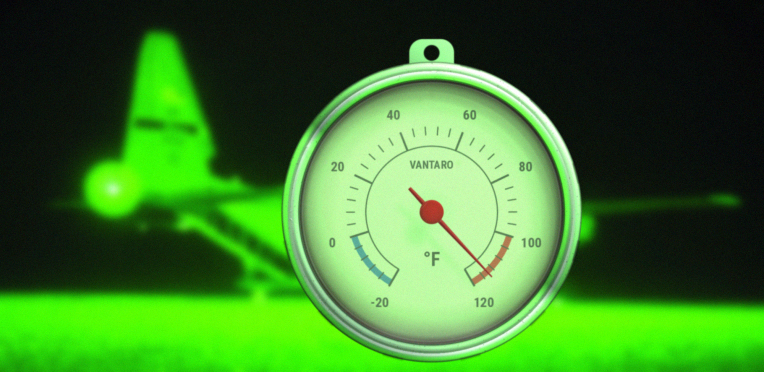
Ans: {"value": 114, "unit": "°F"}
